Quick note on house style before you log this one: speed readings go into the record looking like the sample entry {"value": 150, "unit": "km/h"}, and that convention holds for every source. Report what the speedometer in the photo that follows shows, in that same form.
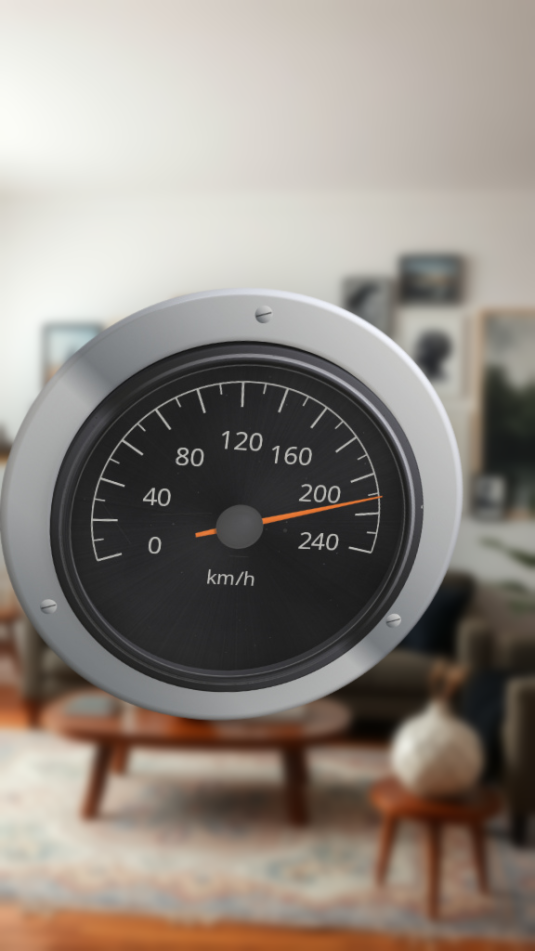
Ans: {"value": 210, "unit": "km/h"}
